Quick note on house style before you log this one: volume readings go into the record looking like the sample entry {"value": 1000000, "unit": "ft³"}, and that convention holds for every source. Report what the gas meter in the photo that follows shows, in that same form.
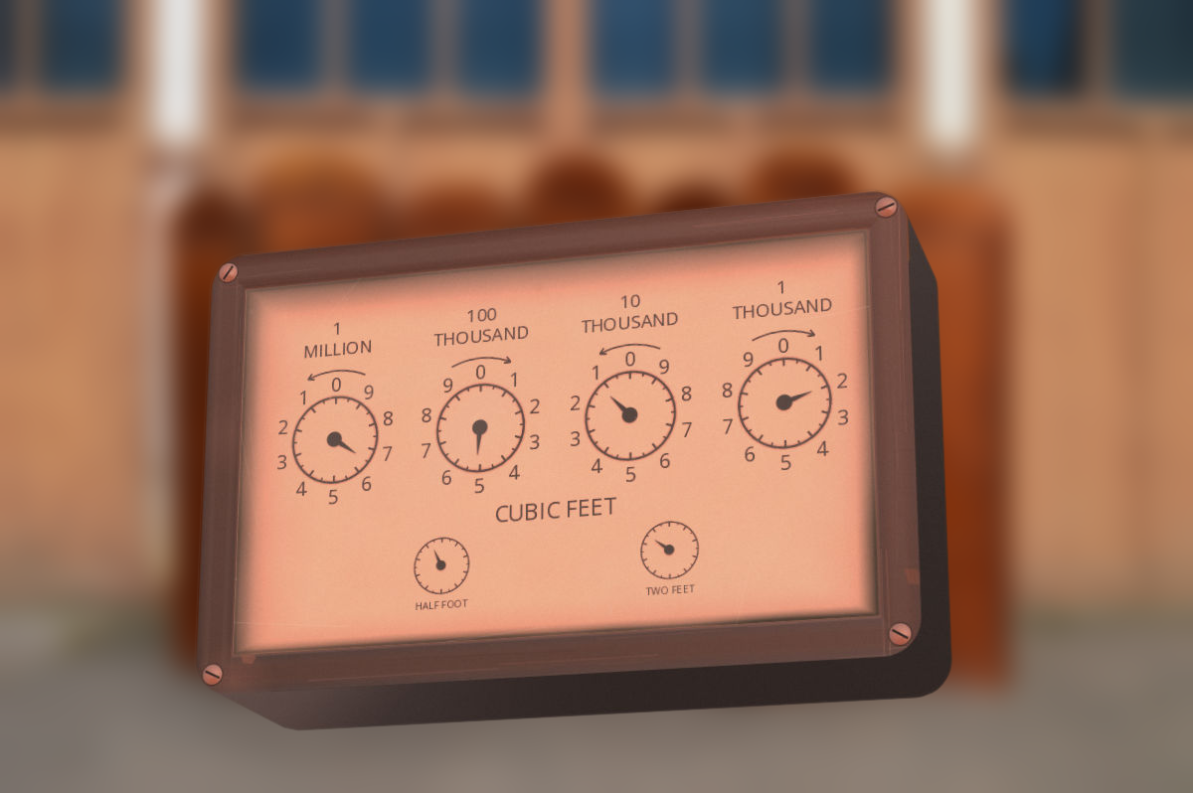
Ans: {"value": 651200, "unit": "ft³"}
